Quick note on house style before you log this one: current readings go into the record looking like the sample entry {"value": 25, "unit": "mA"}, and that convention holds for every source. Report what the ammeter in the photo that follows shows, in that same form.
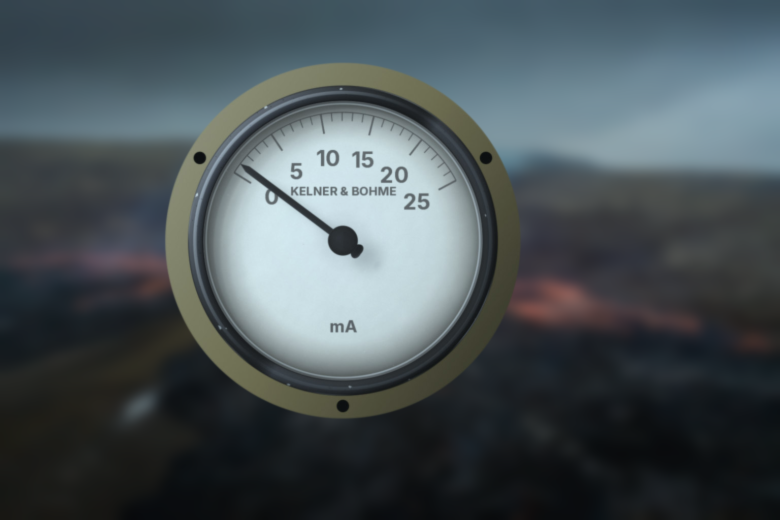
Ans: {"value": 1, "unit": "mA"}
